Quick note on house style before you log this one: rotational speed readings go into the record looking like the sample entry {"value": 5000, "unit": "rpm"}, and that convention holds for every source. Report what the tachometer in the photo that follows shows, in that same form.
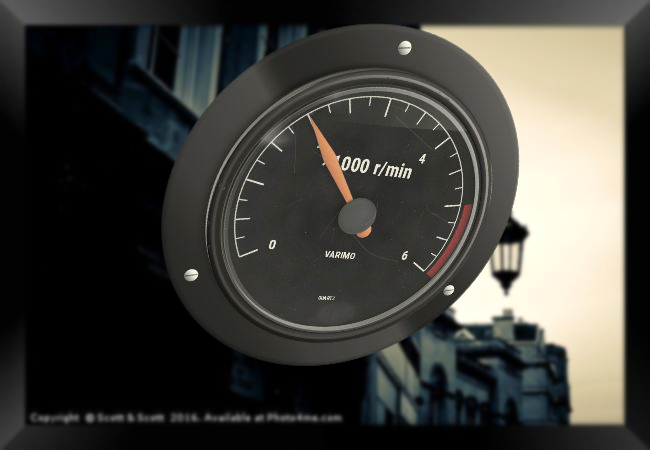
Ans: {"value": 2000, "unit": "rpm"}
